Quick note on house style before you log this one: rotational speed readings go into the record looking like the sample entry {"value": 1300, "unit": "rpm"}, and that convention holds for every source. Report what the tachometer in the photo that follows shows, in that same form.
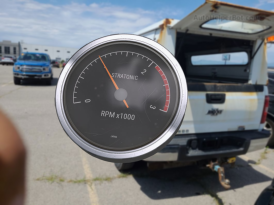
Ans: {"value": 1000, "unit": "rpm"}
